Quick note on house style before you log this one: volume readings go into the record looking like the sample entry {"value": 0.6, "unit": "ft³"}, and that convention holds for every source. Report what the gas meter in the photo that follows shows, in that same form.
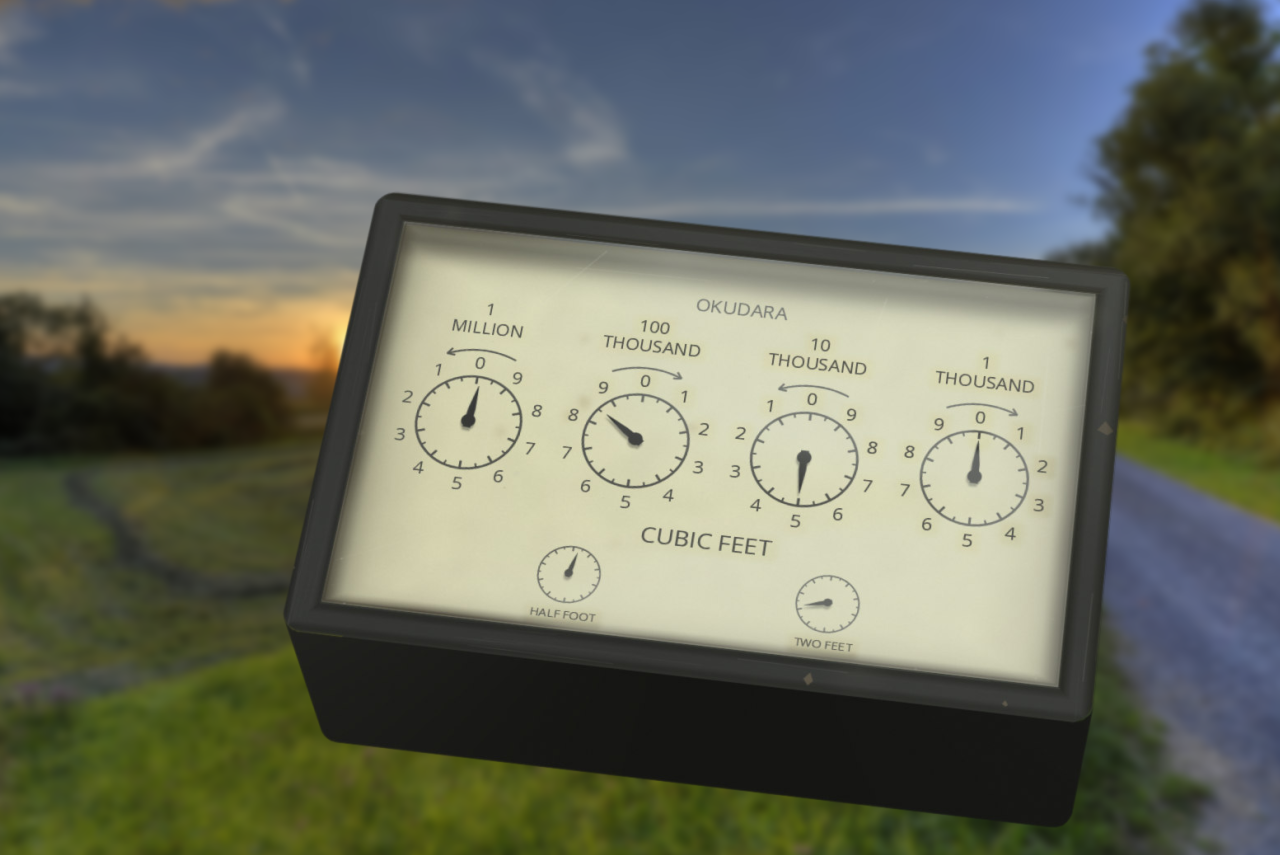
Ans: {"value": 985000, "unit": "ft³"}
